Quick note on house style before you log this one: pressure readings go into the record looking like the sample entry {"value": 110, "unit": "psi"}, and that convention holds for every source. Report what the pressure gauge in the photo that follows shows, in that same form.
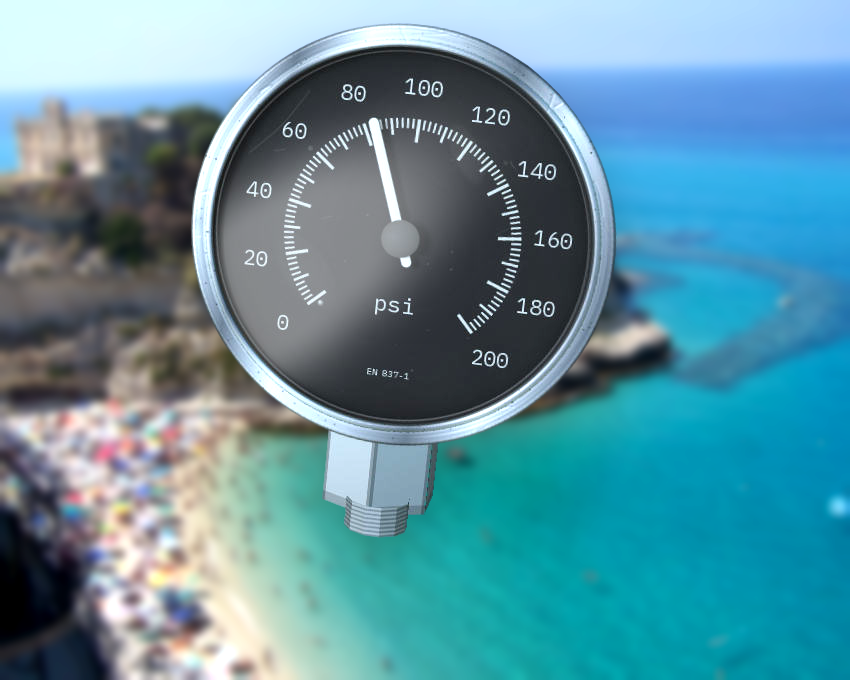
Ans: {"value": 84, "unit": "psi"}
